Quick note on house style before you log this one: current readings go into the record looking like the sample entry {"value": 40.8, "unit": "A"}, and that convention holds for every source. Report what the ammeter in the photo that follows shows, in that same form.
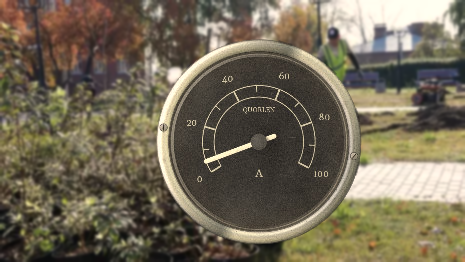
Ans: {"value": 5, "unit": "A"}
